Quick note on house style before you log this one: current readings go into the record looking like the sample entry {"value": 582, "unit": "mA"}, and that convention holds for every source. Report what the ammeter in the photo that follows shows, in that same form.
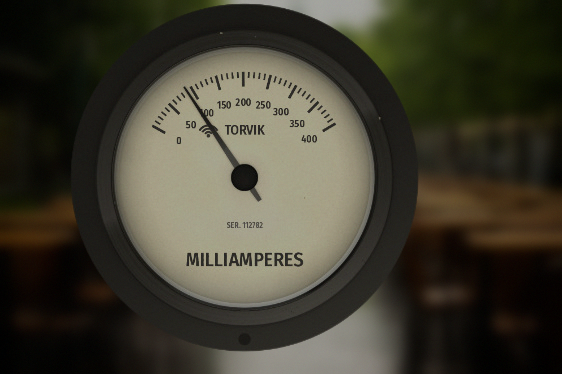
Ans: {"value": 90, "unit": "mA"}
